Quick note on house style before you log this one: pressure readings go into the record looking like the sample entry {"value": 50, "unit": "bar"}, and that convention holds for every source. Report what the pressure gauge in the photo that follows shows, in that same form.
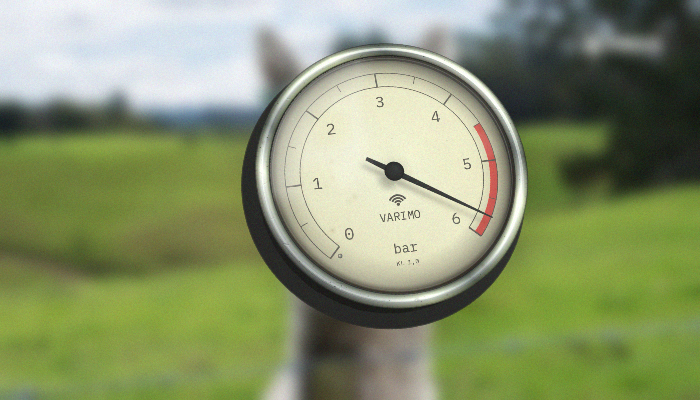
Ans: {"value": 5.75, "unit": "bar"}
